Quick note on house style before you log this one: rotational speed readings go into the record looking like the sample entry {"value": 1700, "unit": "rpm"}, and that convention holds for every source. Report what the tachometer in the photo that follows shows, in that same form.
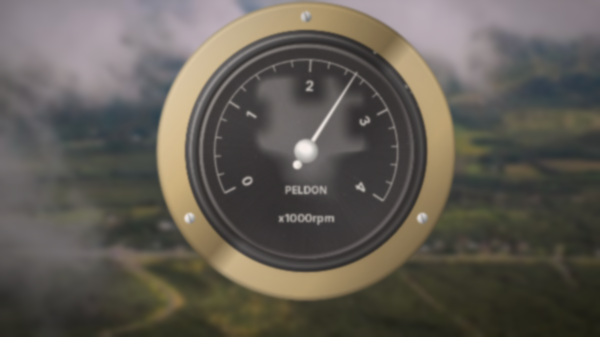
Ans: {"value": 2500, "unit": "rpm"}
